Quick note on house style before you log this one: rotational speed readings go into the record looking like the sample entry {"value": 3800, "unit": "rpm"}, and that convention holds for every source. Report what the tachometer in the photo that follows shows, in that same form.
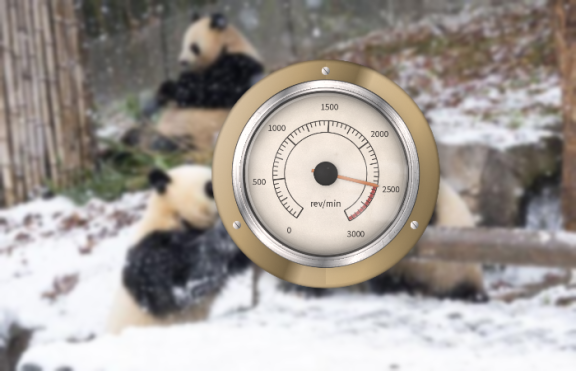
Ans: {"value": 2500, "unit": "rpm"}
